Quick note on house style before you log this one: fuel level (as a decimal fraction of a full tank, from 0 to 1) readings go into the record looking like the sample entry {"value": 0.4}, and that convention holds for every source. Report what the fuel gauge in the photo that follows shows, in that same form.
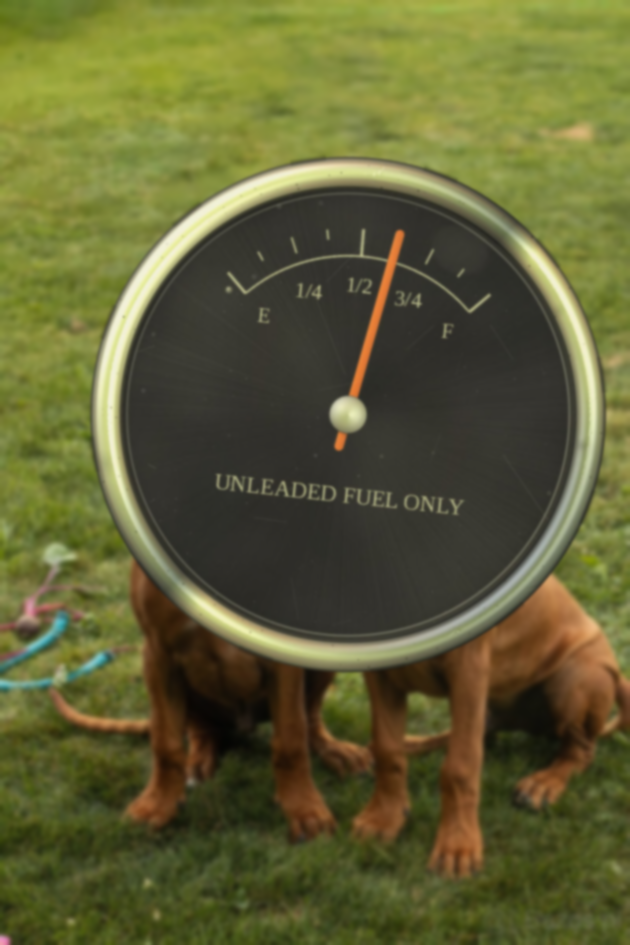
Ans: {"value": 0.625}
